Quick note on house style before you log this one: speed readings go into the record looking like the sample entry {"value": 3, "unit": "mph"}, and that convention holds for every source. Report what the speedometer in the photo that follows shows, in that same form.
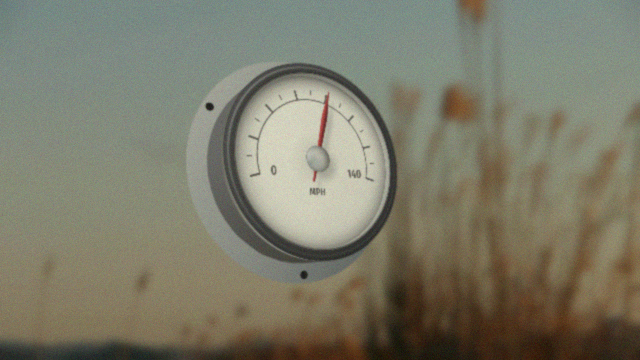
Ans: {"value": 80, "unit": "mph"}
